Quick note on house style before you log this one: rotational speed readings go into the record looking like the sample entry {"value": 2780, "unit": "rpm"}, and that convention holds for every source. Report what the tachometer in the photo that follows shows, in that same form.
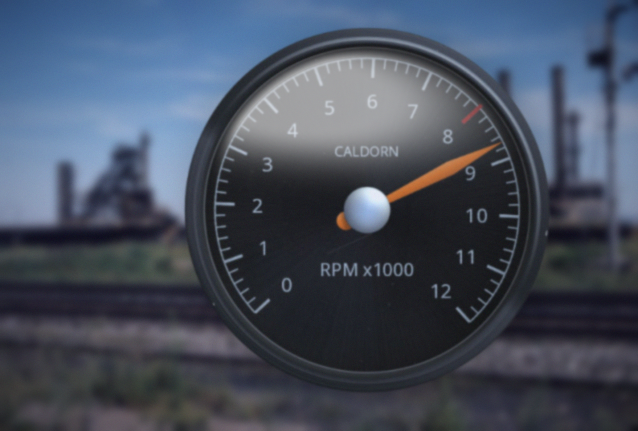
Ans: {"value": 8700, "unit": "rpm"}
